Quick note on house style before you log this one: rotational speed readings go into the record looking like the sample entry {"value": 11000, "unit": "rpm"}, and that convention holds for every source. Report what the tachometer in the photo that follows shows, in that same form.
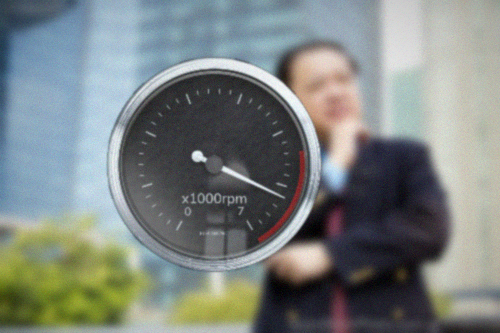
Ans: {"value": 6200, "unit": "rpm"}
